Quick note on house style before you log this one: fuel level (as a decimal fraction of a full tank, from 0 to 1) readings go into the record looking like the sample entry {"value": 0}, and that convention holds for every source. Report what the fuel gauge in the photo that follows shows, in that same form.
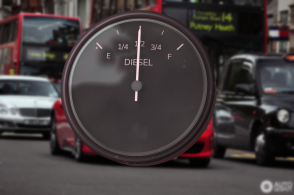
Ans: {"value": 0.5}
